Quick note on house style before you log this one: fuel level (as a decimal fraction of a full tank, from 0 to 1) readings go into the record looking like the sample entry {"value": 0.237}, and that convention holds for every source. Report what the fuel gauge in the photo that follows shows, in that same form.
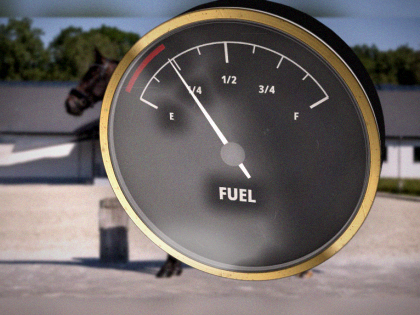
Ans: {"value": 0.25}
